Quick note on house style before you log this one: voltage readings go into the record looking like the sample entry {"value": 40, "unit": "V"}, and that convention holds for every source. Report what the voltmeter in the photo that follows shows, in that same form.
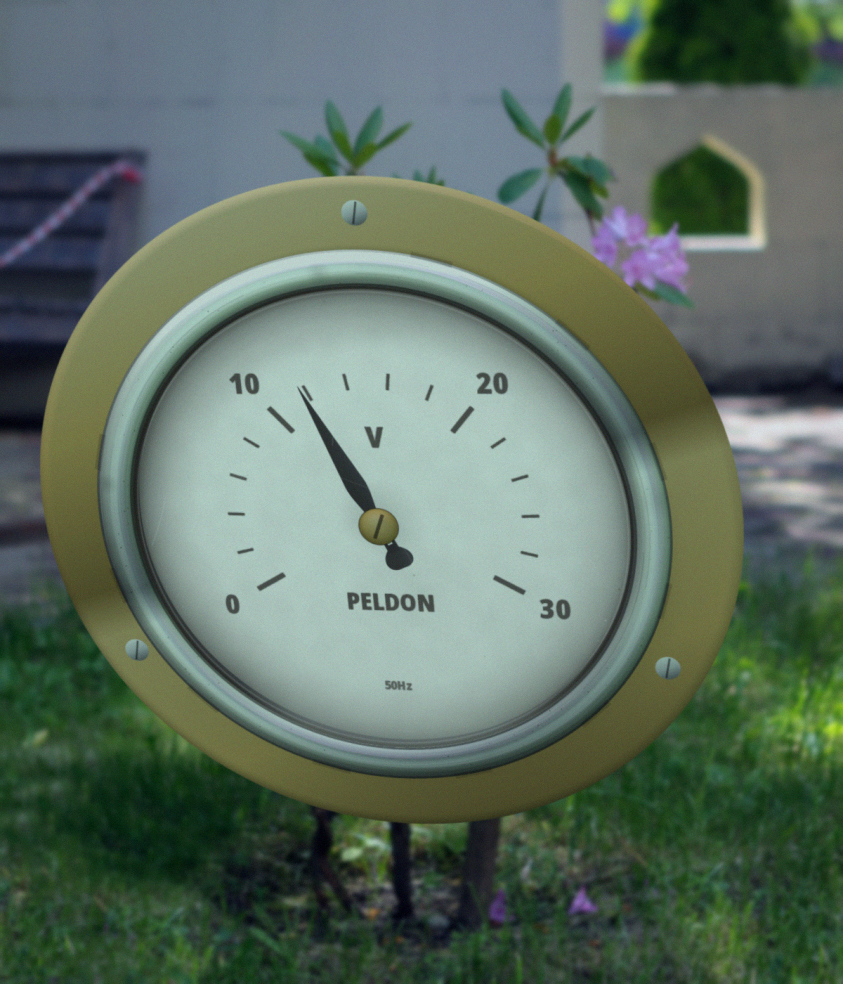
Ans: {"value": 12, "unit": "V"}
